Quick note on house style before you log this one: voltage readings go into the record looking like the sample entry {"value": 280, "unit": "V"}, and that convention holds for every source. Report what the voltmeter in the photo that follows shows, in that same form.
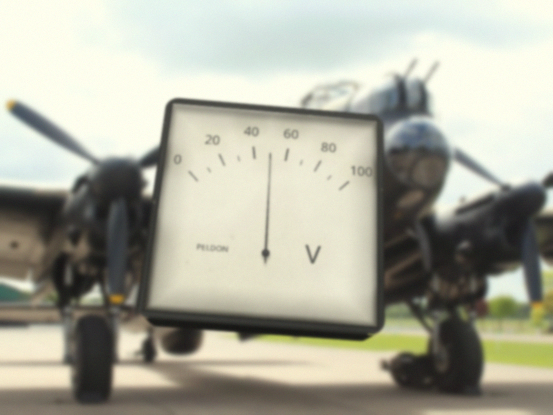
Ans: {"value": 50, "unit": "V"}
